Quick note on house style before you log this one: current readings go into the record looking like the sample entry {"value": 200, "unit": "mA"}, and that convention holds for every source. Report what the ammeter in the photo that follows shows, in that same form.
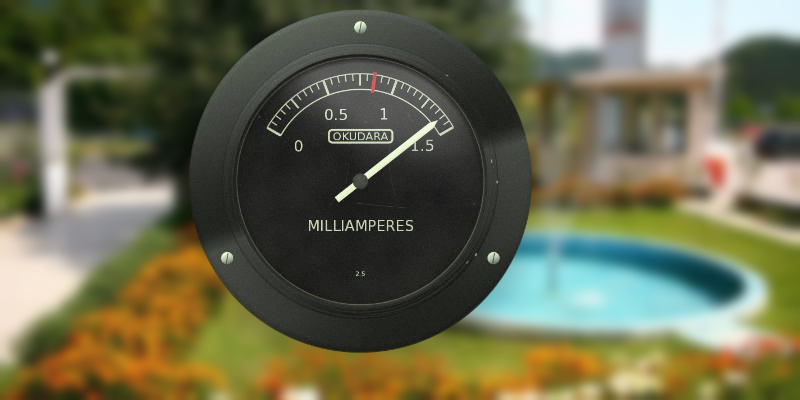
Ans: {"value": 1.4, "unit": "mA"}
